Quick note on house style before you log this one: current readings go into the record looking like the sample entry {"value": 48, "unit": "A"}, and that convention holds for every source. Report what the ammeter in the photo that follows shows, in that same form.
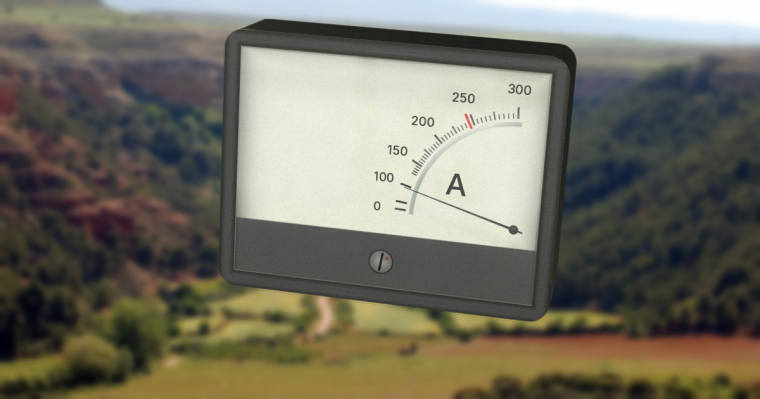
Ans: {"value": 100, "unit": "A"}
